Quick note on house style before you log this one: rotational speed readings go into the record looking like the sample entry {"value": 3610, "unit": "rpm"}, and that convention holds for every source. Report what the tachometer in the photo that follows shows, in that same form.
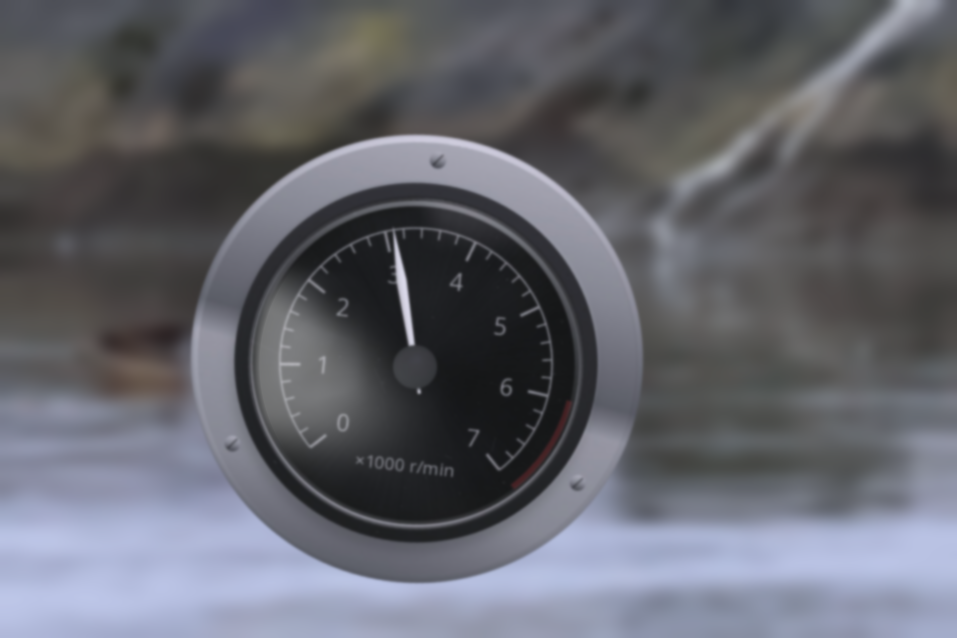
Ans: {"value": 3100, "unit": "rpm"}
